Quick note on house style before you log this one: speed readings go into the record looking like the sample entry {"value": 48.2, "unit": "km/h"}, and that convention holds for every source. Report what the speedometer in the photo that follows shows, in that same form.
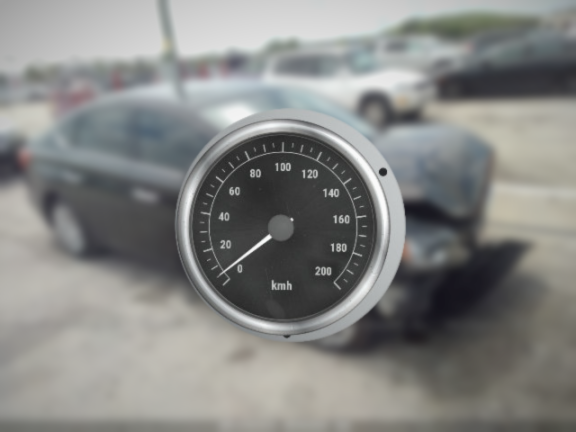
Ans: {"value": 5, "unit": "km/h"}
